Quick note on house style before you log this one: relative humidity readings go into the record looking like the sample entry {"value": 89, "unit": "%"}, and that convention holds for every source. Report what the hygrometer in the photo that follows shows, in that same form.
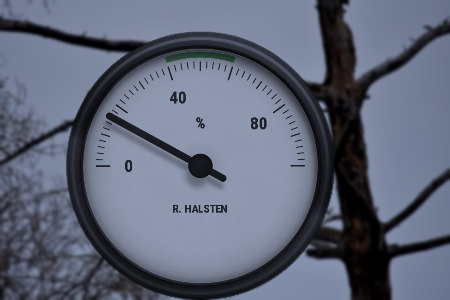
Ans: {"value": 16, "unit": "%"}
